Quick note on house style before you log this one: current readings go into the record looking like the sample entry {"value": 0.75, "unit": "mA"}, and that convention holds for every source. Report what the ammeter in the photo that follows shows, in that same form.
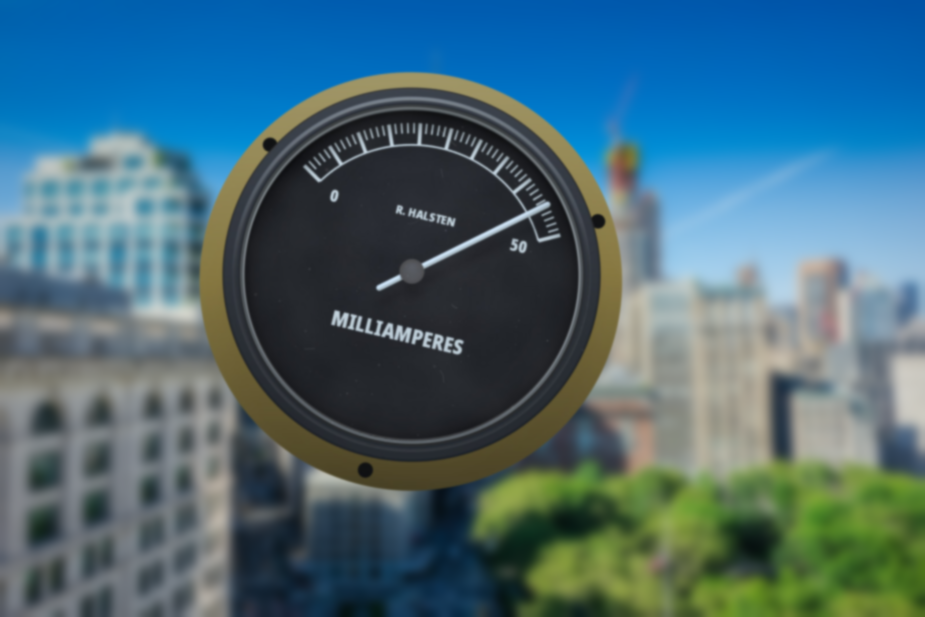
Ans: {"value": 45, "unit": "mA"}
